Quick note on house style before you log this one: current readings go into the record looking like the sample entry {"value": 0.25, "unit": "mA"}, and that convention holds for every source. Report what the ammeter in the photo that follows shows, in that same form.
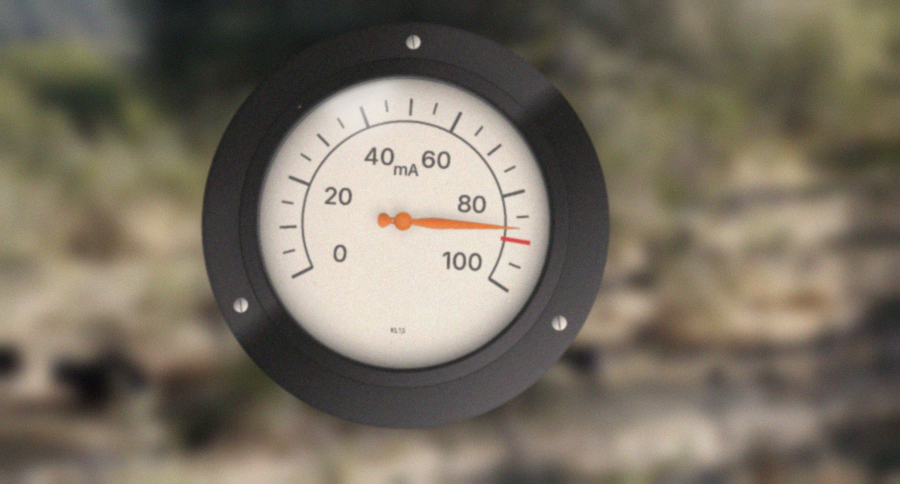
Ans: {"value": 87.5, "unit": "mA"}
